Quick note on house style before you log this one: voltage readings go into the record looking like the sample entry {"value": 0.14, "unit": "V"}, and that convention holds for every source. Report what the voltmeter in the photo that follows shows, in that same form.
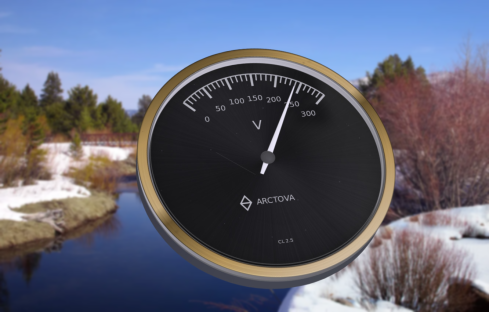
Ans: {"value": 240, "unit": "V"}
